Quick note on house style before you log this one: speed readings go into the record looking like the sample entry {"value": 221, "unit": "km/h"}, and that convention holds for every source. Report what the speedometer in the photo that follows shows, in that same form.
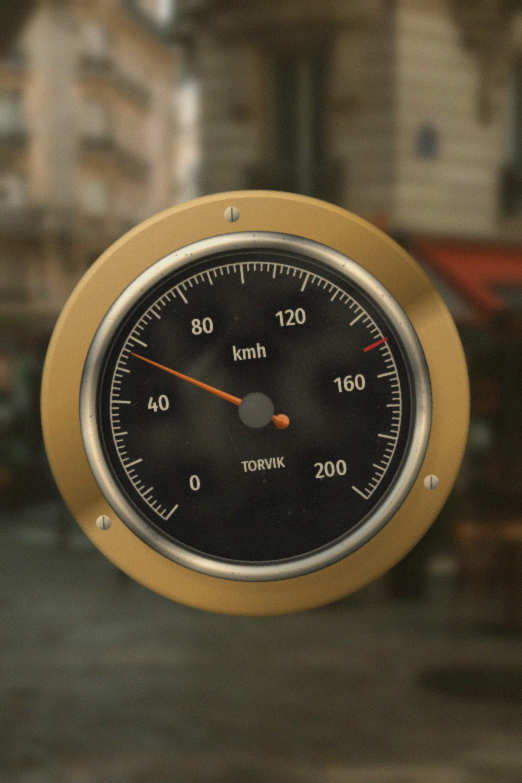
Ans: {"value": 56, "unit": "km/h"}
